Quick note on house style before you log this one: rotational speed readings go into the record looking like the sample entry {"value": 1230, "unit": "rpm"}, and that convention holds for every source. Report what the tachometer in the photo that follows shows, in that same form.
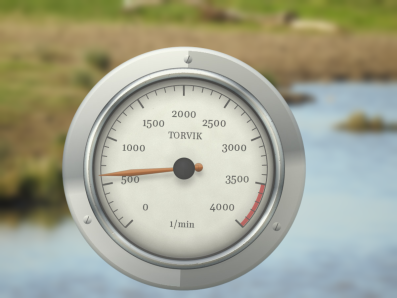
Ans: {"value": 600, "unit": "rpm"}
